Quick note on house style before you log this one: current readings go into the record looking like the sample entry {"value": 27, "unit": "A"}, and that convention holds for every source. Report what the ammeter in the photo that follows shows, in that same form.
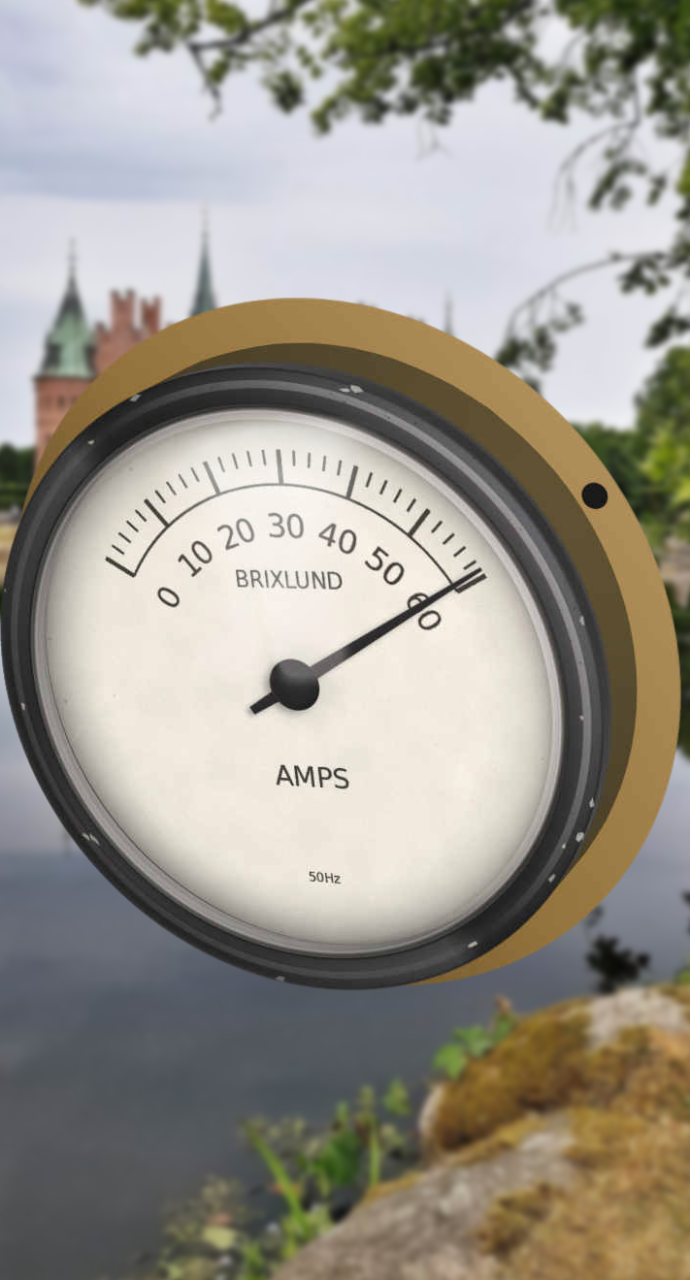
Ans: {"value": 59, "unit": "A"}
